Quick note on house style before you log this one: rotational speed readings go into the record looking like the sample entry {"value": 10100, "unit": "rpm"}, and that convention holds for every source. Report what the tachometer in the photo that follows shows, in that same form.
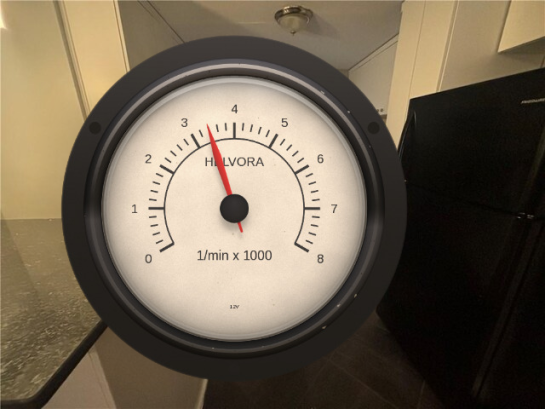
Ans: {"value": 3400, "unit": "rpm"}
